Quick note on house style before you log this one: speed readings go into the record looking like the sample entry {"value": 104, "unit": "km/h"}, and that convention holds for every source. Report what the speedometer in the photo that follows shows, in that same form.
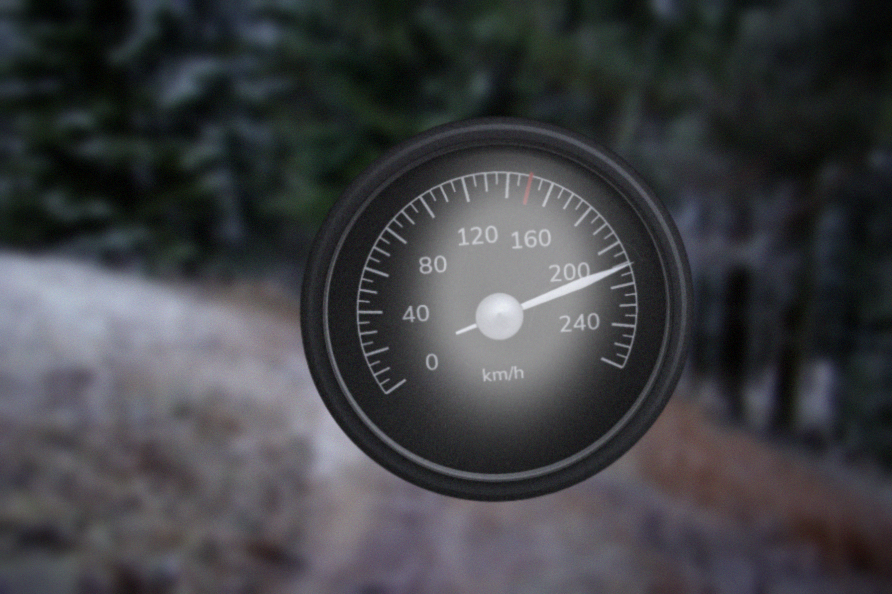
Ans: {"value": 210, "unit": "km/h"}
